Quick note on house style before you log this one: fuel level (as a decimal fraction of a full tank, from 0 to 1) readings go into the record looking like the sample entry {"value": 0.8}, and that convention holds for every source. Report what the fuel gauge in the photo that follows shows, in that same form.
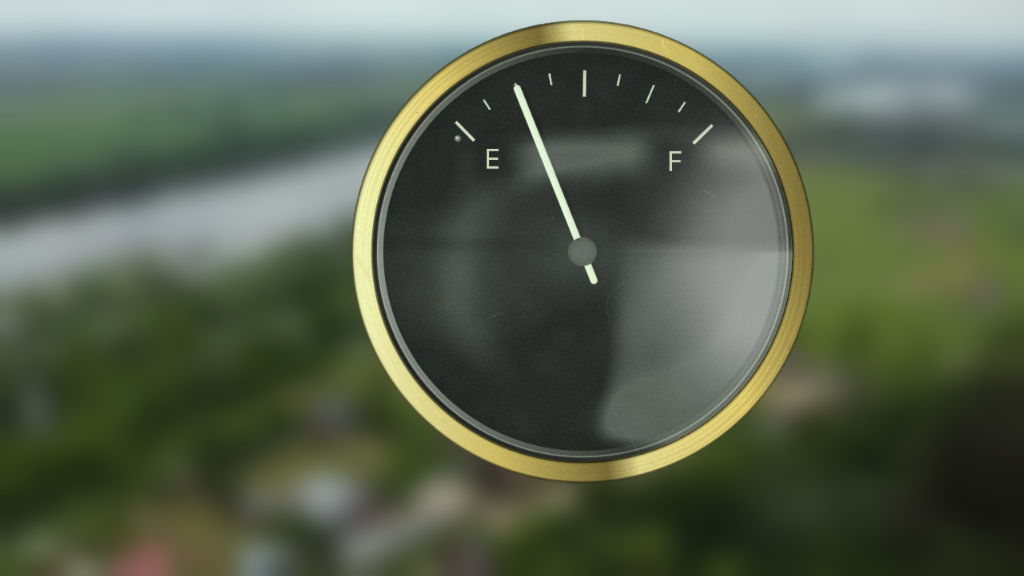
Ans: {"value": 0.25}
